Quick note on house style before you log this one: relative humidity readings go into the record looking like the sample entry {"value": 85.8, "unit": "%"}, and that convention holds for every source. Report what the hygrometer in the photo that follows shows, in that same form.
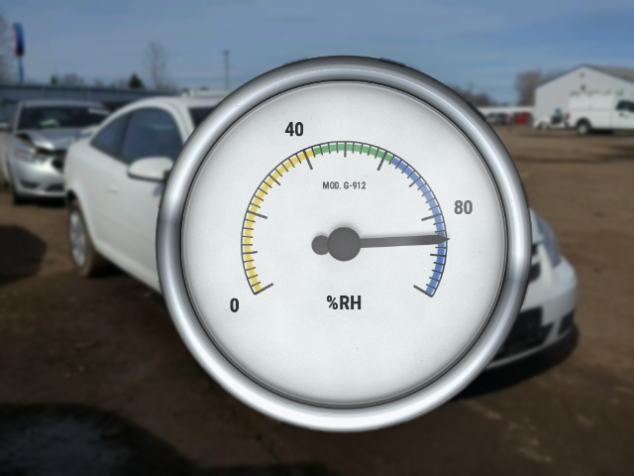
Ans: {"value": 86, "unit": "%"}
